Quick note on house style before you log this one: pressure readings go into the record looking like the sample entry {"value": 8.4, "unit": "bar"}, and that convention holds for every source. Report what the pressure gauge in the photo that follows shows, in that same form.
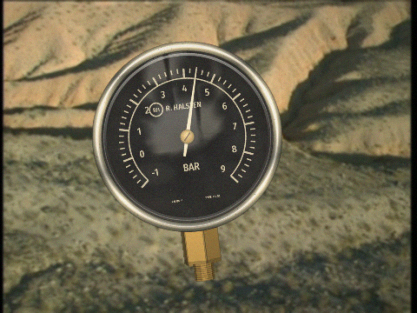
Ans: {"value": 4.4, "unit": "bar"}
